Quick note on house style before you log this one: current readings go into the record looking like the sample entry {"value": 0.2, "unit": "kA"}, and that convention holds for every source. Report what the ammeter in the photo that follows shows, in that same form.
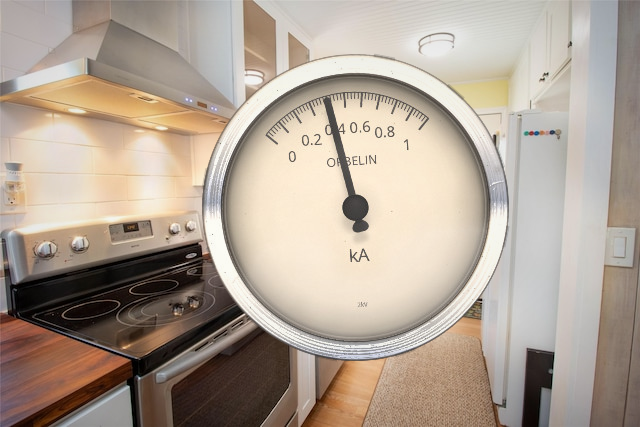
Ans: {"value": 0.4, "unit": "kA"}
